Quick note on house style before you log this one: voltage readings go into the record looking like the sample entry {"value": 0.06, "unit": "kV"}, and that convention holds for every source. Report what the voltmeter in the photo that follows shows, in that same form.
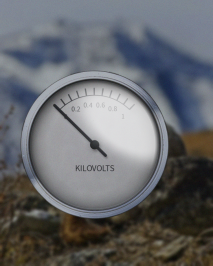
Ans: {"value": 0, "unit": "kV"}
